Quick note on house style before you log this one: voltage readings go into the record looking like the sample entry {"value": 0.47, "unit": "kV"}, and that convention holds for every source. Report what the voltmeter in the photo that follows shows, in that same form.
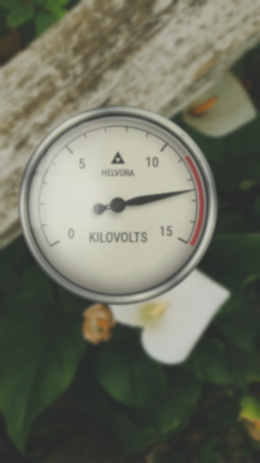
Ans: {"value": 12.5, "unit": "kV"}
